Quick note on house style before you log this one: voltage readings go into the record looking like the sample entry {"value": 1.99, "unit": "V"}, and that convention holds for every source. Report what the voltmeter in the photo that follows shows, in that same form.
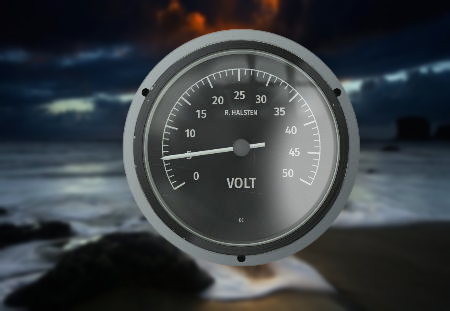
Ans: {"value": 5, "unit": "V"}
